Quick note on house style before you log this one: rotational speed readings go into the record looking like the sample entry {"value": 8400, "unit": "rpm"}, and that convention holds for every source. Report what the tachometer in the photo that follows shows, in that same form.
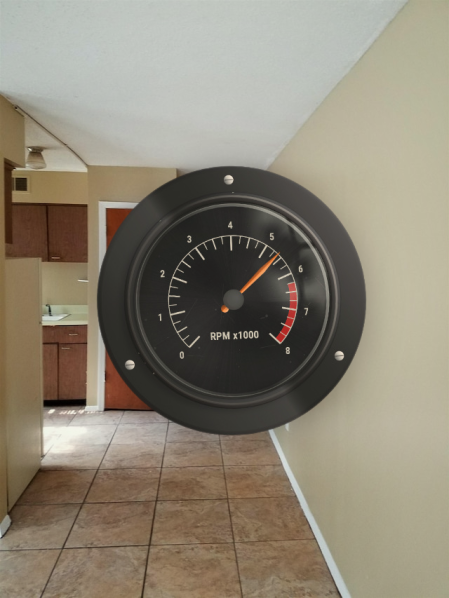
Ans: {"value": 5375, "unit": "rpm"}
